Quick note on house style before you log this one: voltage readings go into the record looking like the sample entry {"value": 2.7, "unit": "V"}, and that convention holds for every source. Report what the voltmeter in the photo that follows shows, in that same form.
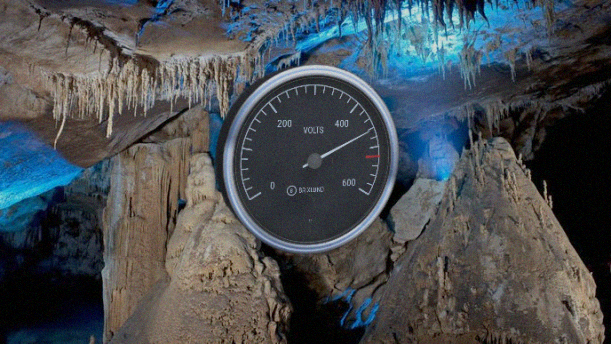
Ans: {"value": 460, "unit": "V"}
